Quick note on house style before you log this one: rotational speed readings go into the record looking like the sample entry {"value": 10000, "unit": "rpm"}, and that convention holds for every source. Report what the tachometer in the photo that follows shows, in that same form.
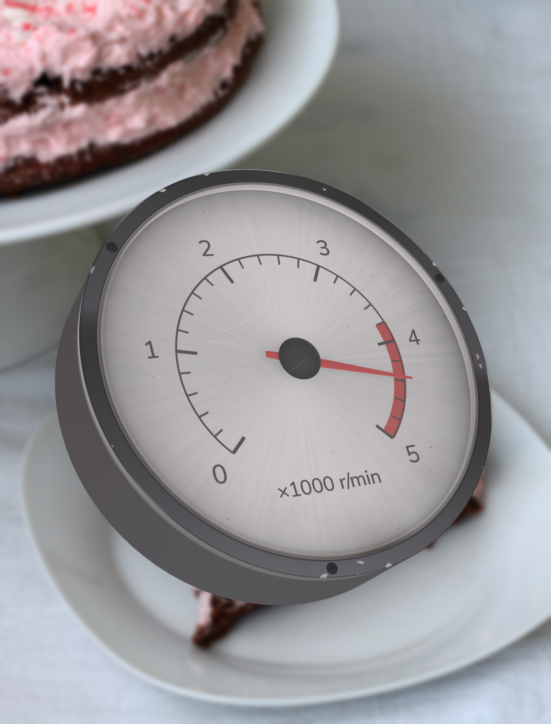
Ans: {"value": 4400, "unit": "rpm"}
